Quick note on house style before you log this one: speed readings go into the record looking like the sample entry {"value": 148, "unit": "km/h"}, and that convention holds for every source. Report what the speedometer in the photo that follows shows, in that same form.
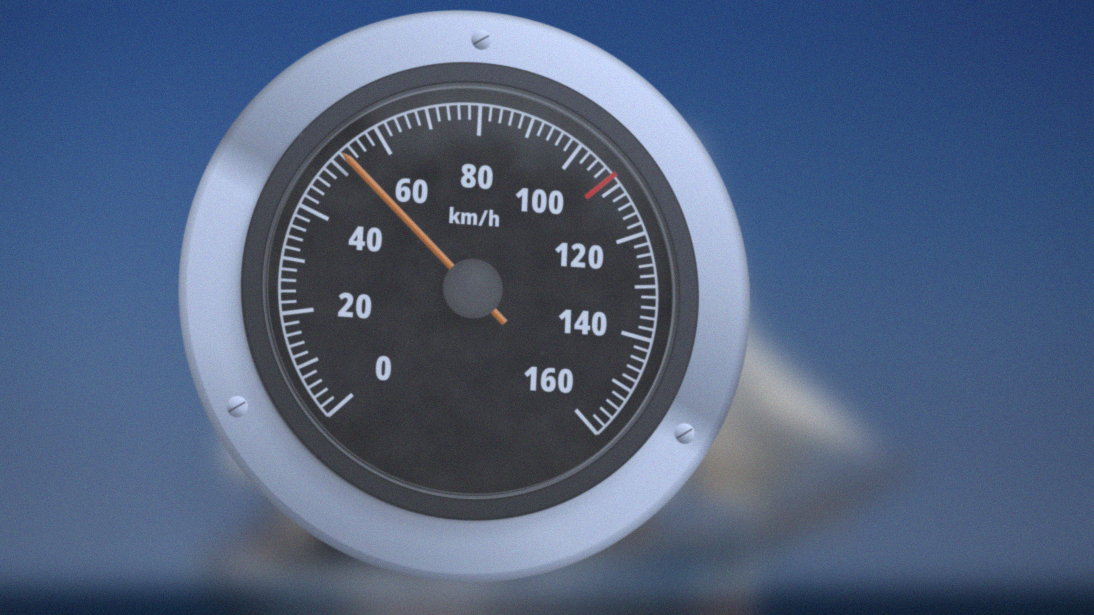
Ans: {"value": 52, "unit": "km/h"}
